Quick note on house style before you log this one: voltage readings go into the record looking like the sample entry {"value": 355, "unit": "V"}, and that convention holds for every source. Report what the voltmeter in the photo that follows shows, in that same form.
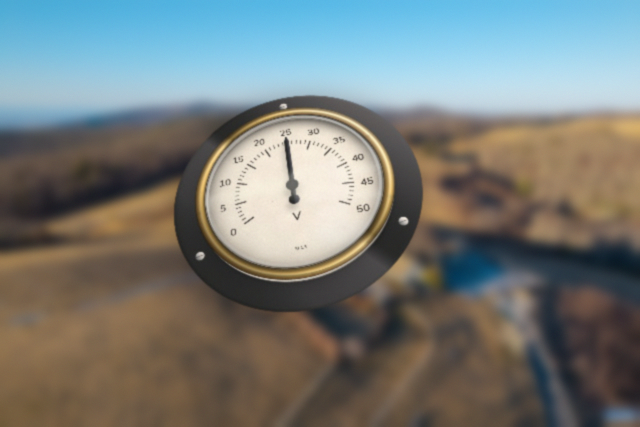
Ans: {"value": 25, "unit": "V"}
